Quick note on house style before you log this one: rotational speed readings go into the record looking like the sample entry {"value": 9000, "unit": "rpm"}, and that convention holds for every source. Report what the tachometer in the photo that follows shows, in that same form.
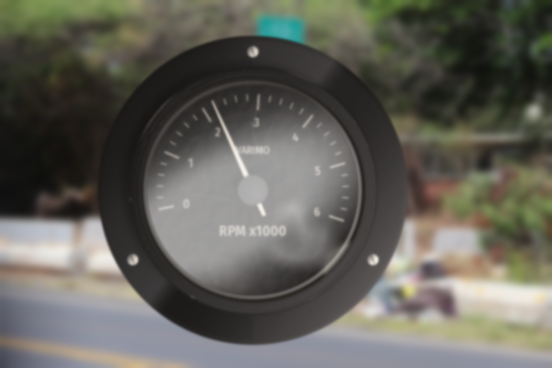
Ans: {"value": 2200, "unit": "rpm"}
